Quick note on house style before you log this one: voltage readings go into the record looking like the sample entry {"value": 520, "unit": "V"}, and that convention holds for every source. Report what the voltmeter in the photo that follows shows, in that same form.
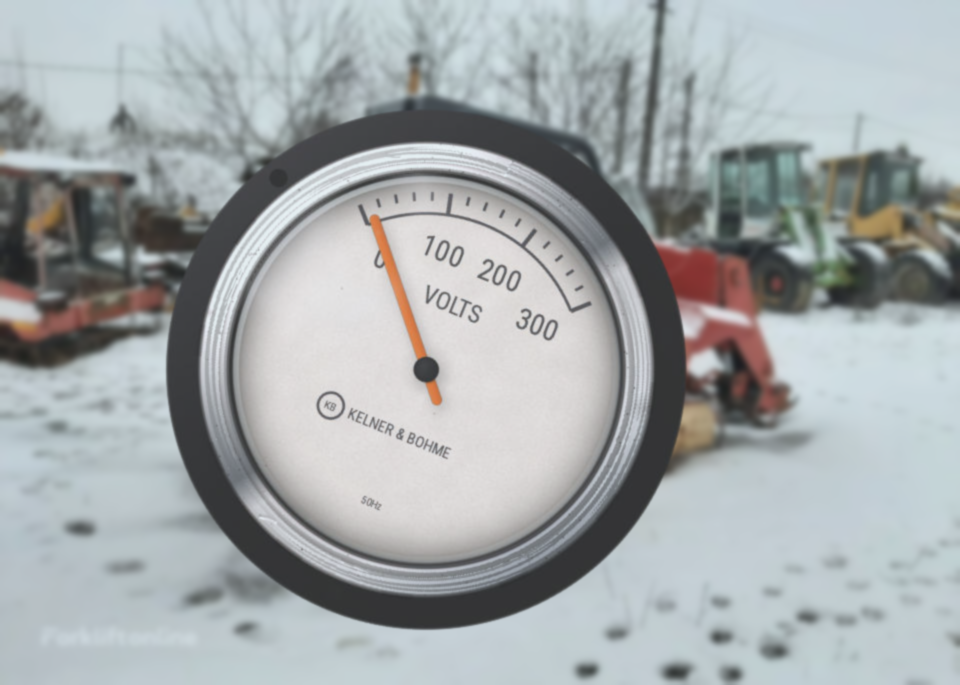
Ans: {"value": 10, "unit": "V"}
